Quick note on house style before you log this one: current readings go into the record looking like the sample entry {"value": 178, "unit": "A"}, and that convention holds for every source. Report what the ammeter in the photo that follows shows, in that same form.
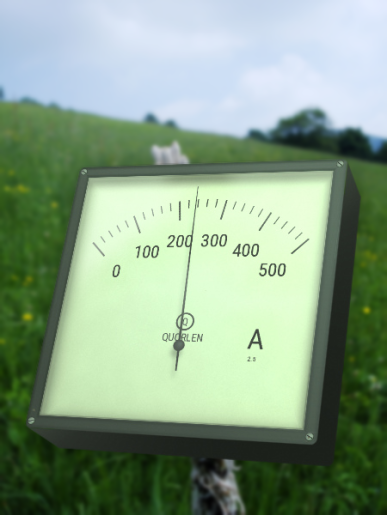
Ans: {"value": 240, "unit": "A"}
